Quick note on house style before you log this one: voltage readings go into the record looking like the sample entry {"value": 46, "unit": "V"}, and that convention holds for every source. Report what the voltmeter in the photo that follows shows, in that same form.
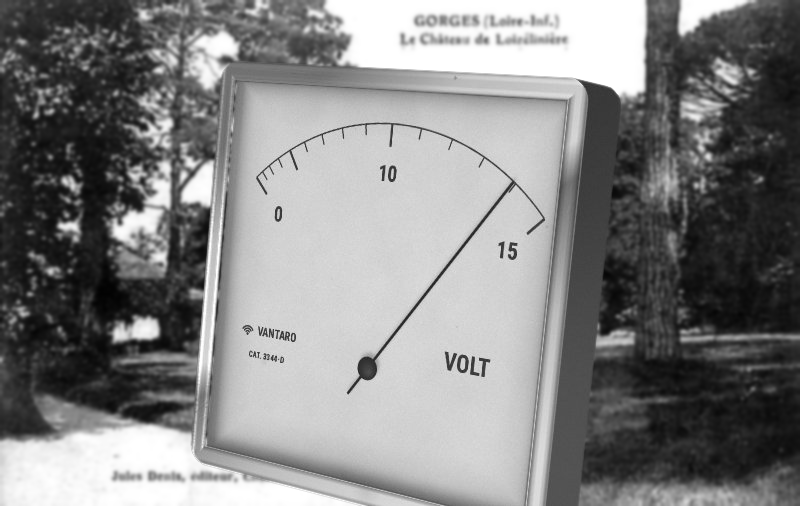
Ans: {"value": 14, "unit": "V"}
